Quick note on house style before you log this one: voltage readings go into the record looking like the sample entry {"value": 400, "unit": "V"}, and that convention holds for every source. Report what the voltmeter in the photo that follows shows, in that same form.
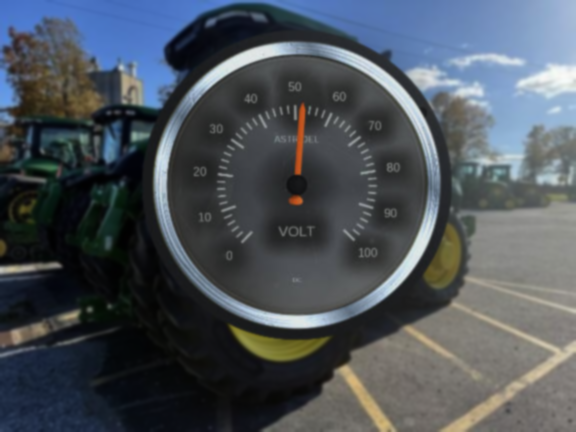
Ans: {"value": 52, "unit": "V"}
